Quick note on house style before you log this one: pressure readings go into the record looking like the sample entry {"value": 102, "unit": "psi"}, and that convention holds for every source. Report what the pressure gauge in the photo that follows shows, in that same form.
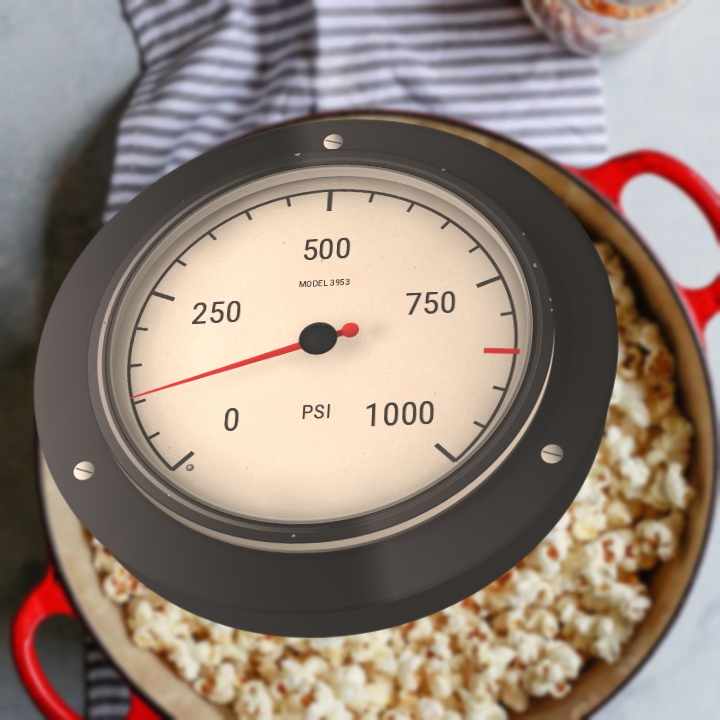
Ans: {"value": 100, "unit": "psi"}
